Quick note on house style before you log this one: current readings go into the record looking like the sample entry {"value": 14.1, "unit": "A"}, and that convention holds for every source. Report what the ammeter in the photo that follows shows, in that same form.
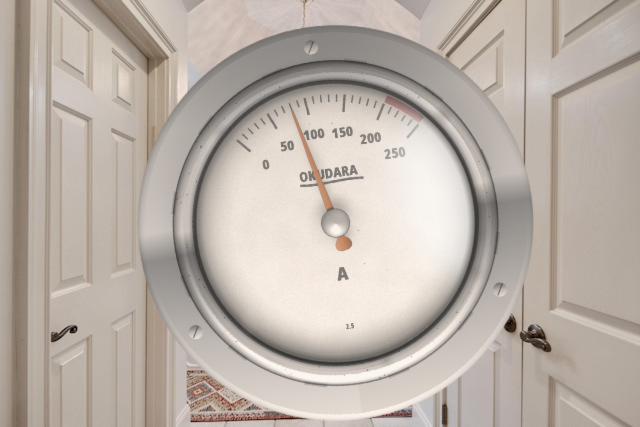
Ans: {"value": 80, "unit": "A"}
